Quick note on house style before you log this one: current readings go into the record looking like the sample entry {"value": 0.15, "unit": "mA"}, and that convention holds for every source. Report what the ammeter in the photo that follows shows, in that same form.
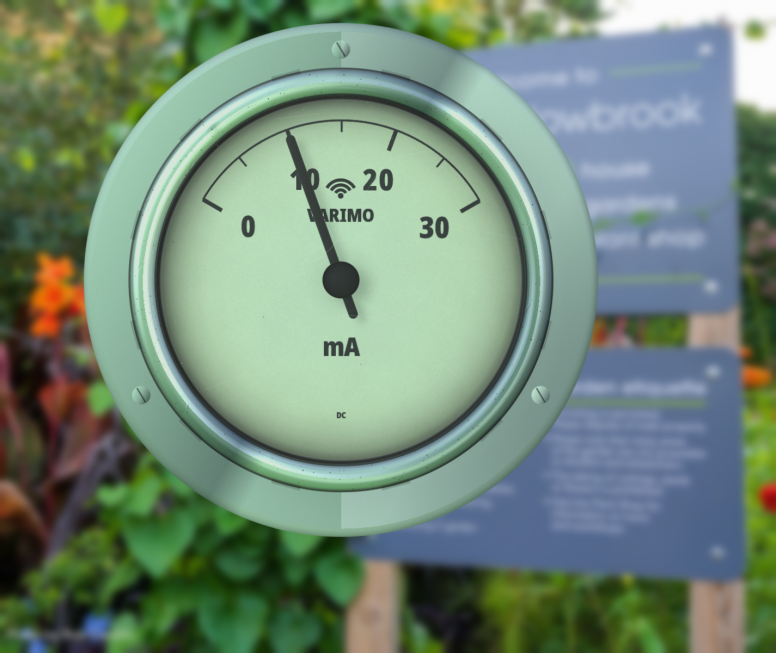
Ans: {"value": 10, "unit": "mA"}
